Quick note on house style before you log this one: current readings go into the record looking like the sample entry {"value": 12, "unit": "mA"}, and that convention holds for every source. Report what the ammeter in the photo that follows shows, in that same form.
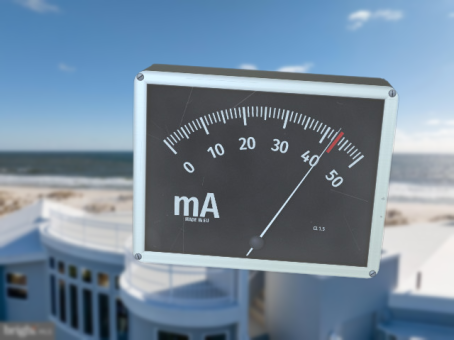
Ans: {"value": 42, "unit": "mA"}
